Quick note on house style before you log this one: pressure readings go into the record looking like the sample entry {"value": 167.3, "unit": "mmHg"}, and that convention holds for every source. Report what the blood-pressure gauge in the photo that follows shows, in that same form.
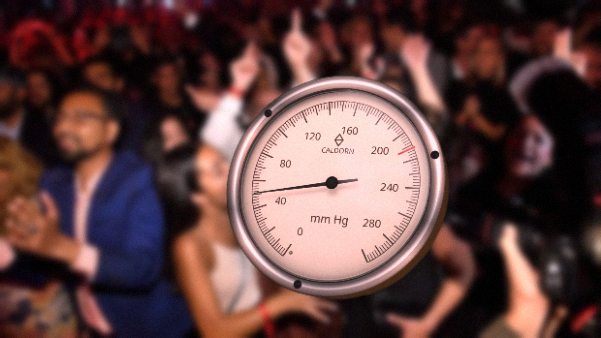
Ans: {"value": 50, "unit": "mmHg"}
